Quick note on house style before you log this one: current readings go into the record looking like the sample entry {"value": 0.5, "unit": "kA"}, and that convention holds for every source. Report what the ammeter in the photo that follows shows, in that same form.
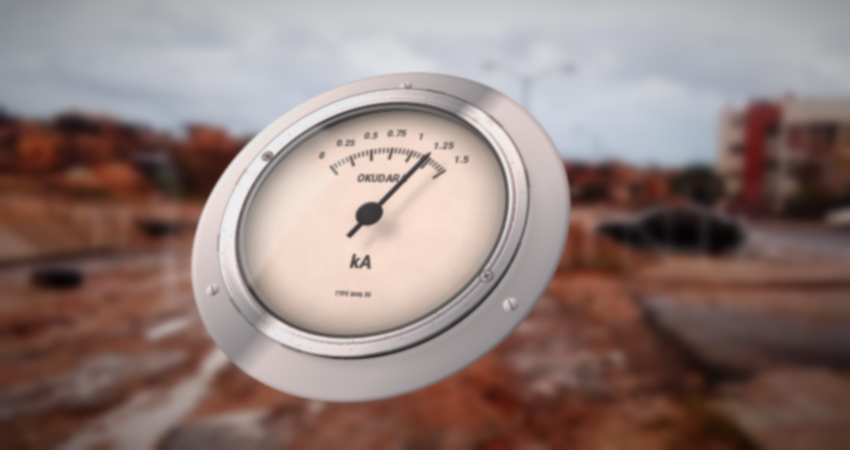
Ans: {"value": 1.25, "unit": "kA"}
